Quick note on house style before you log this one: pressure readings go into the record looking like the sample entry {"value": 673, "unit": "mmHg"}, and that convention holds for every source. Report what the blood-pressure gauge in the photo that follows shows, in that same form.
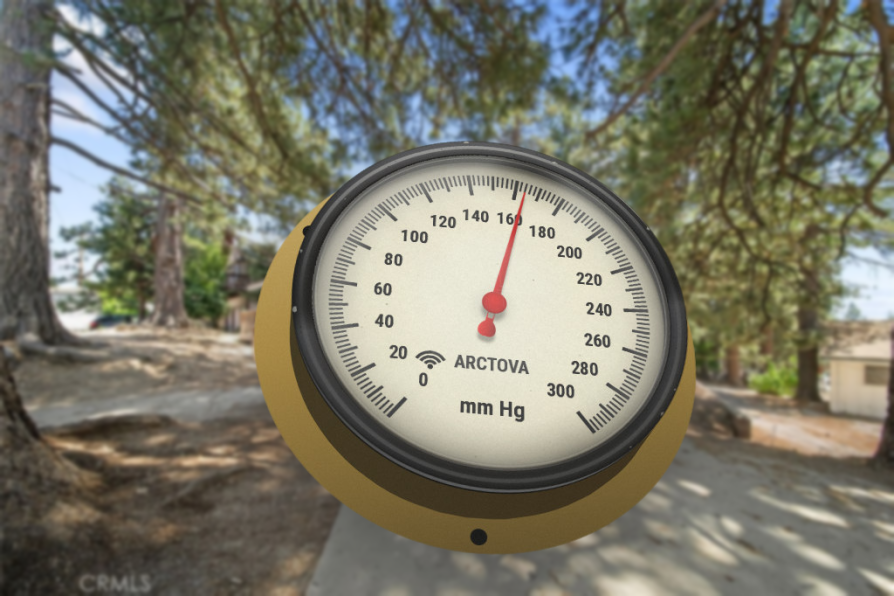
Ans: {"value": 164, "unit": "mmHg"}
